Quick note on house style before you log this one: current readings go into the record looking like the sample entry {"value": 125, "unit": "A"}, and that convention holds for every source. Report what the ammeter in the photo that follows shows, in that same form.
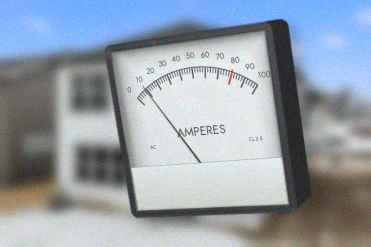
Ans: {"value": 10, "unit": "A"}
